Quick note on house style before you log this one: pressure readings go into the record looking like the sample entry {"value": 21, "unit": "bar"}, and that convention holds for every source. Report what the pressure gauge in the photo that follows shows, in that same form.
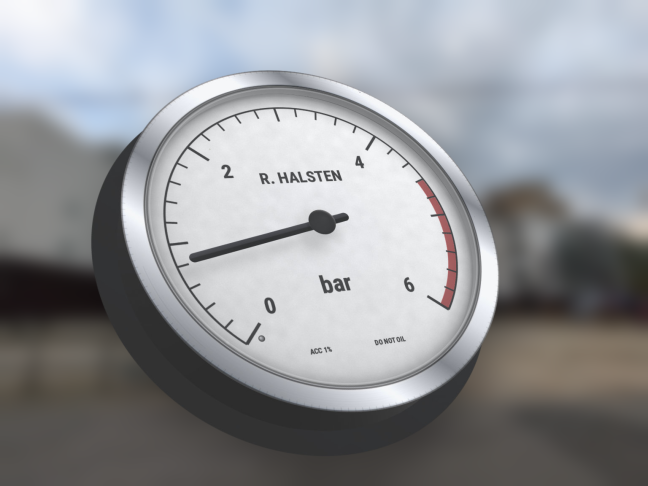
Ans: {"value": 0.8, "unit": "bar"}
